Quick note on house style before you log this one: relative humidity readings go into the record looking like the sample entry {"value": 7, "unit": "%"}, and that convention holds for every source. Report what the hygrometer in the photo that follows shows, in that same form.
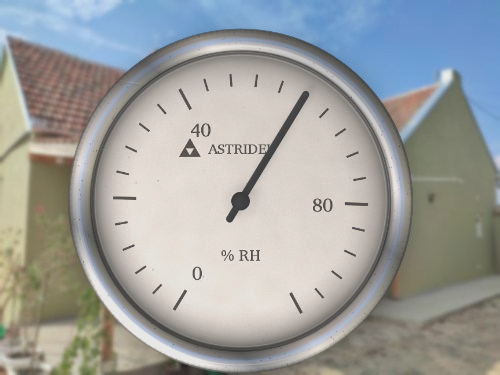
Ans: {"value": 60, "unit": "%"}
